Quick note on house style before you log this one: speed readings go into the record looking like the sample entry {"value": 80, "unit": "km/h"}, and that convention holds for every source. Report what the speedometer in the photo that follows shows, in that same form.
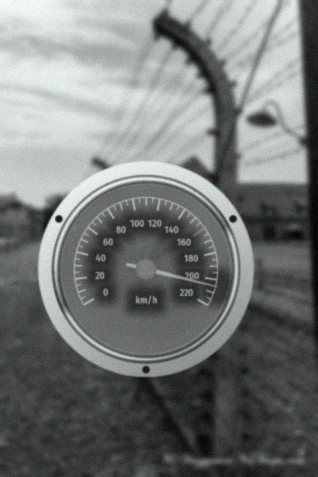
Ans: {"value": 205, "unit": "km/h"}
